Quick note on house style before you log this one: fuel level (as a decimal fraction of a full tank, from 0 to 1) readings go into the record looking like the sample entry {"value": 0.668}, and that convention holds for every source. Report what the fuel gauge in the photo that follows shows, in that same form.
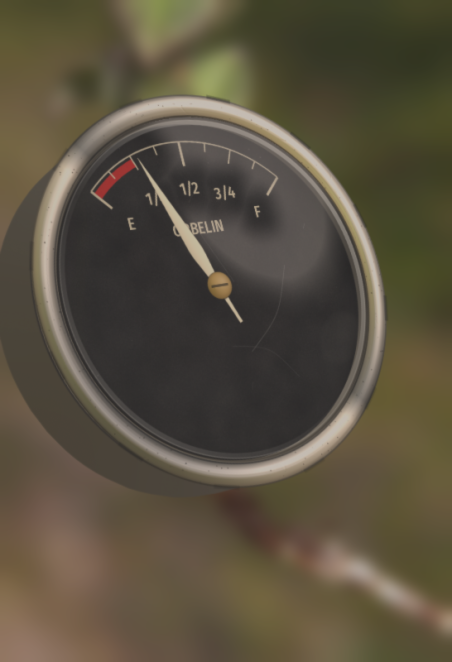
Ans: {"value": 0.25}
